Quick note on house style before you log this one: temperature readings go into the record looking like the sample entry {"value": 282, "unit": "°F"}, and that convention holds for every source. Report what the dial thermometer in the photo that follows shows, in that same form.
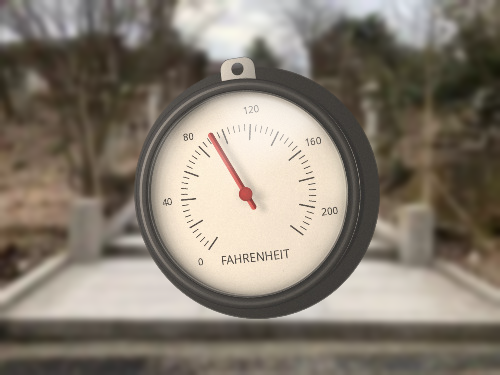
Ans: {"value": 92, "unit": "°F"}
